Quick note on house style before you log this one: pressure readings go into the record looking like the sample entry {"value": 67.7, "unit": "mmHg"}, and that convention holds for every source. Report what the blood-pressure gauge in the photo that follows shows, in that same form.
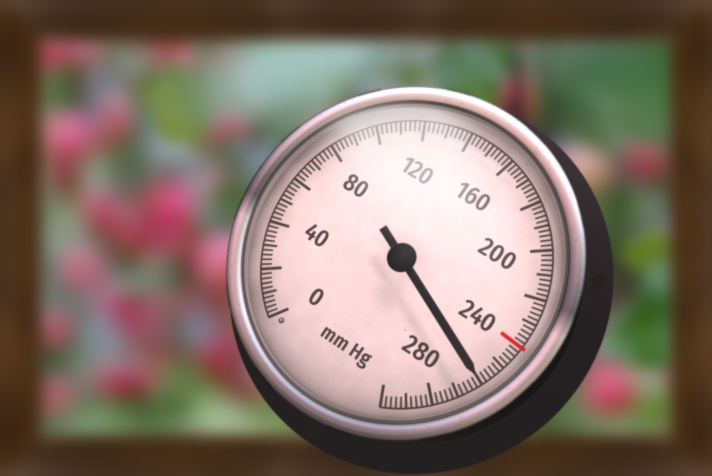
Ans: {"value": 260, "unit": "mmHg"}
